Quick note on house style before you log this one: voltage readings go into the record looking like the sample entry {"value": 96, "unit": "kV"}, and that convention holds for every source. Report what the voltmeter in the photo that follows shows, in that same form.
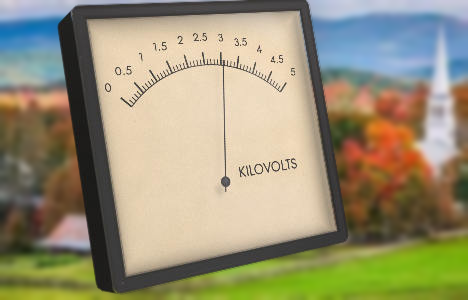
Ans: {"value": 3, "unit": "kV"}
